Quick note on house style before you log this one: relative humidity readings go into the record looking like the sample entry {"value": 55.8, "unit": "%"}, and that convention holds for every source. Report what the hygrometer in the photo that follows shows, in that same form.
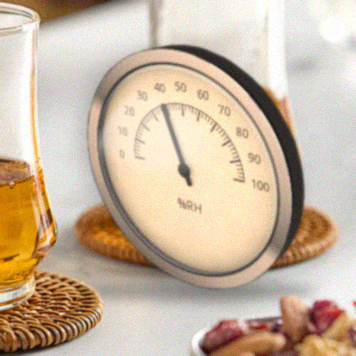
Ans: {"value": 40, "unit": "%"}
